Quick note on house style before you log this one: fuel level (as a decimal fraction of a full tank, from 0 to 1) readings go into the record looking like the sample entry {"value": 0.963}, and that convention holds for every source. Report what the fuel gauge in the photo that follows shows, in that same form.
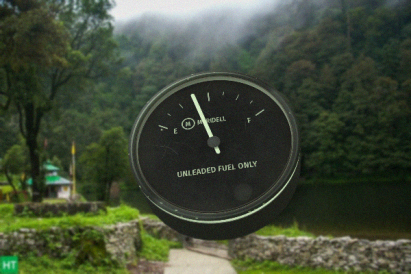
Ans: {"value": 0.375}
